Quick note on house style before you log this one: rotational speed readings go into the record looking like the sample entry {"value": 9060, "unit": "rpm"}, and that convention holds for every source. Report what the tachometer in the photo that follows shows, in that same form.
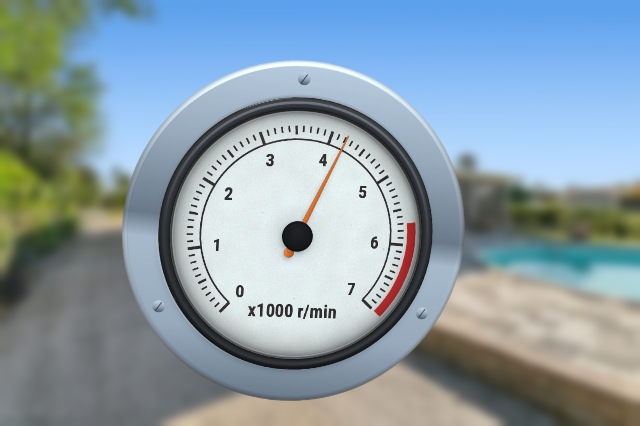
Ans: {"value": 4200, "unit": "rpm"}
